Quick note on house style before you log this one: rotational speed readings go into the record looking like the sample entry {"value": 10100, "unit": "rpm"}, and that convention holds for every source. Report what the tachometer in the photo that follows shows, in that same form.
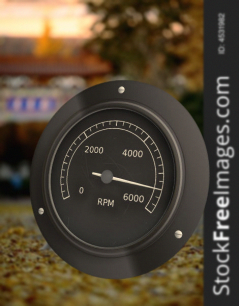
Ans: {"value": 5400, "unit": "rpm"}
